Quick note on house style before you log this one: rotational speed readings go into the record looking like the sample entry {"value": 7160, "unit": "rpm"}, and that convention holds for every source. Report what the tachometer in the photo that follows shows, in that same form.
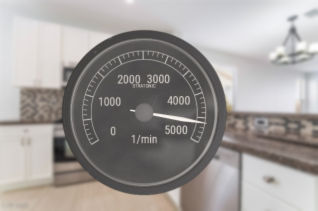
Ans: {"value": 4600, "unit": "rpm"}
